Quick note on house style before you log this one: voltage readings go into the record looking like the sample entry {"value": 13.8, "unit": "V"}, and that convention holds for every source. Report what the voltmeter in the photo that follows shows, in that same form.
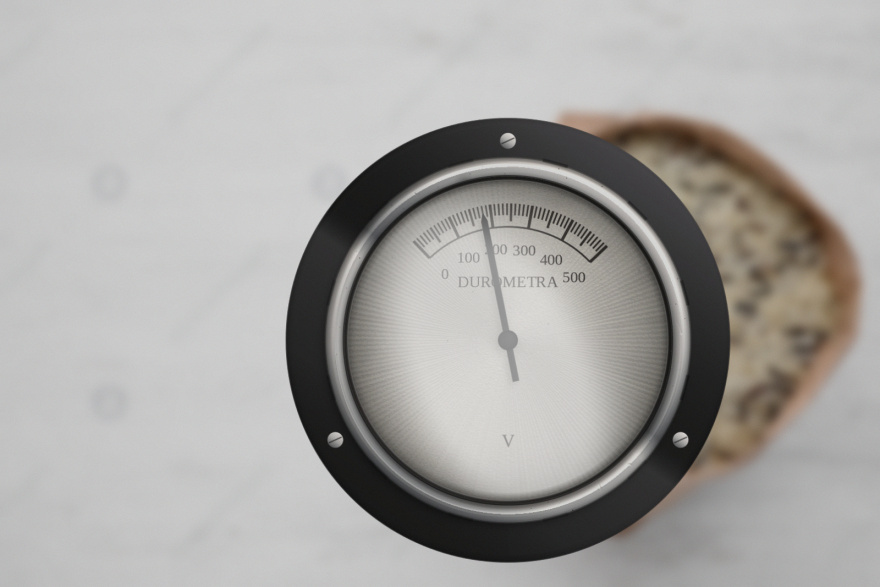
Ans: {"value": 180, "unit": "V"}
